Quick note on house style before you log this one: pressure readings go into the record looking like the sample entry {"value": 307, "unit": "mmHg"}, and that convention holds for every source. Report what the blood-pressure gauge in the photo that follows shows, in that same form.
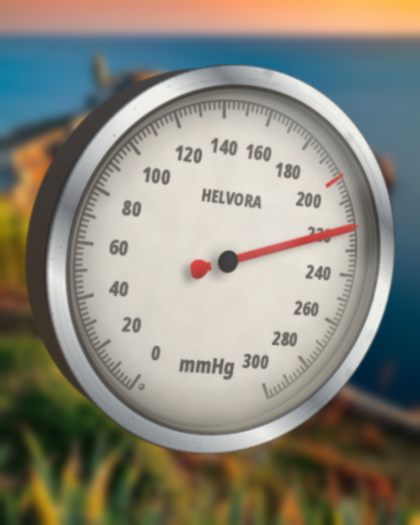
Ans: {"value": 220, "unit": "mmHg"}
